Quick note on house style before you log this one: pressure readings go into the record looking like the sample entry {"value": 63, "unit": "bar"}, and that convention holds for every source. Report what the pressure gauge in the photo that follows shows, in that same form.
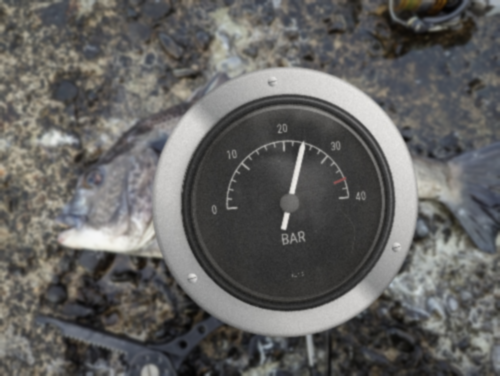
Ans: {"value": 24, "unit": "bar"}
